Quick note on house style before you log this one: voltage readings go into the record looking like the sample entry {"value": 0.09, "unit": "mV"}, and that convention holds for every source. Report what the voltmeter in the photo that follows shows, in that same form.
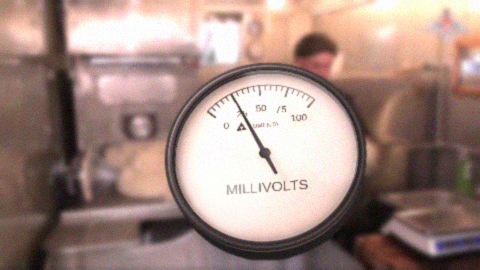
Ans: {"value": 25, "unit": "mV"}
